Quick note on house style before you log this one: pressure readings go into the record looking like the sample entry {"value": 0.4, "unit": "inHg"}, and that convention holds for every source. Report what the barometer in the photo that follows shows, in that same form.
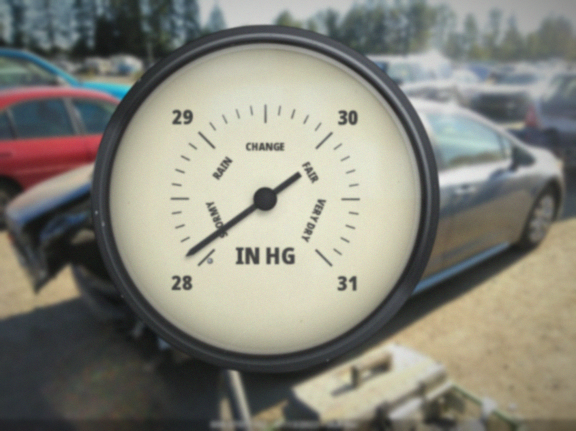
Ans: {"value": 28.1, "unit": "inHg"}
